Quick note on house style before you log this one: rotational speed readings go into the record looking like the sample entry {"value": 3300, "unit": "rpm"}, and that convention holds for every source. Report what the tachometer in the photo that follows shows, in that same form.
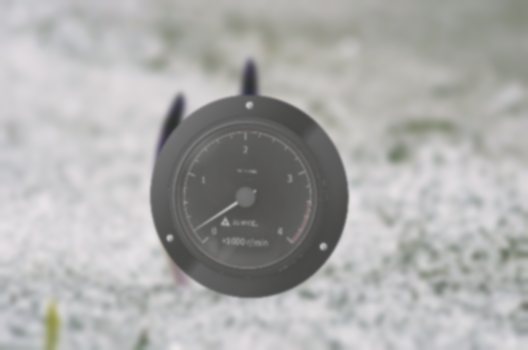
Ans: {"value": 200, "unit": "rpm"}
